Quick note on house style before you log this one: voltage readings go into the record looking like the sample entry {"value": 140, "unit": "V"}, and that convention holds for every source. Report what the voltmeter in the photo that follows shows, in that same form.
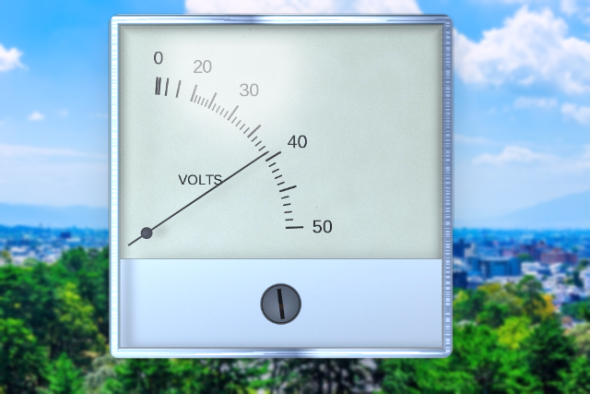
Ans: {"value": 39, "unit": "V"}
